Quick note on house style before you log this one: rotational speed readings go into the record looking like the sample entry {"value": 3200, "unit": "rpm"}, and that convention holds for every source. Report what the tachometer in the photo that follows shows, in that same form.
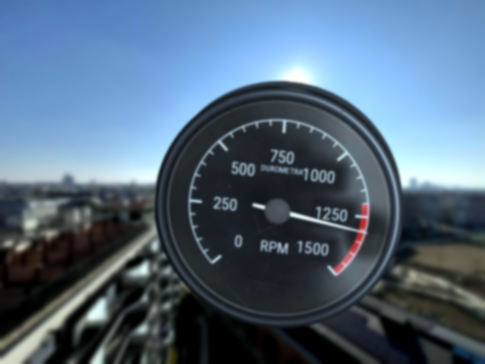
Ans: {"value": 1300, "unit": "rpm"}
